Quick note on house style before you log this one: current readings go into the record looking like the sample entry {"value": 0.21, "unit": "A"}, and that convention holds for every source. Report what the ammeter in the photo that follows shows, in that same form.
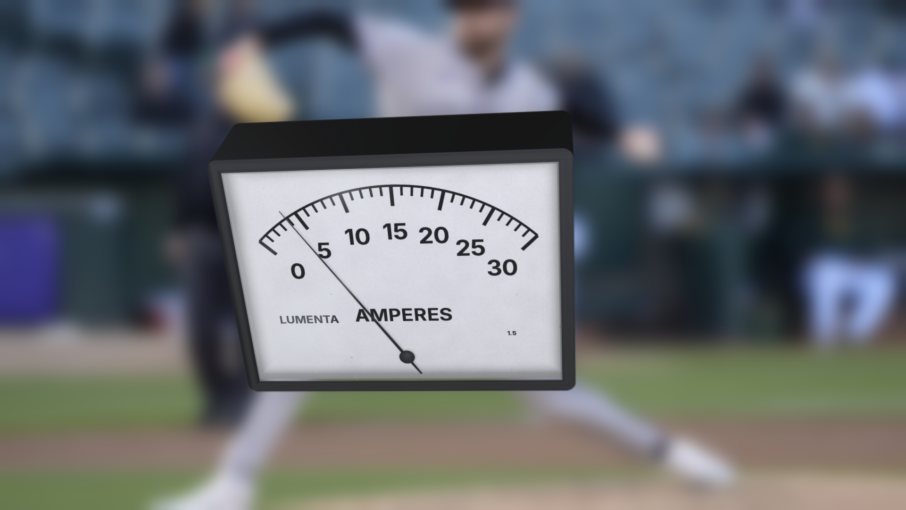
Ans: {"value": 4, "unit": "A"}
